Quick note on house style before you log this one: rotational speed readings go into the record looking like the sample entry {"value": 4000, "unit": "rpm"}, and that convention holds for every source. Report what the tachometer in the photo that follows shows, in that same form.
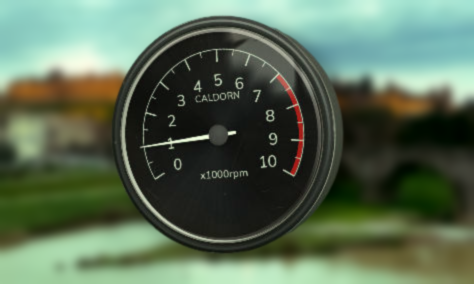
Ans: {"value": 1000, "unit": "rpm"}
